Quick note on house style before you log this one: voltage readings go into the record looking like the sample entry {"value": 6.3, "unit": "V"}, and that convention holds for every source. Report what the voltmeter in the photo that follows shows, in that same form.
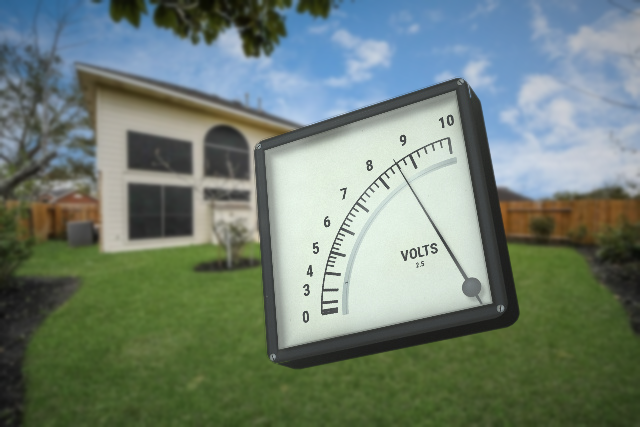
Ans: {"value": 8.6, "unit": "V"}
